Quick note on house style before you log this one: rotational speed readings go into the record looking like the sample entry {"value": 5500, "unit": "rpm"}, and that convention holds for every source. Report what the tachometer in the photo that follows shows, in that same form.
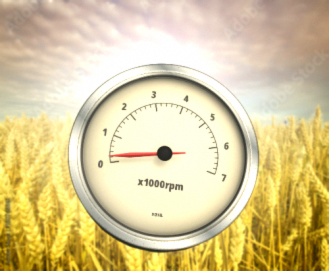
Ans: {"value": 200, "unit": "rpm"}
